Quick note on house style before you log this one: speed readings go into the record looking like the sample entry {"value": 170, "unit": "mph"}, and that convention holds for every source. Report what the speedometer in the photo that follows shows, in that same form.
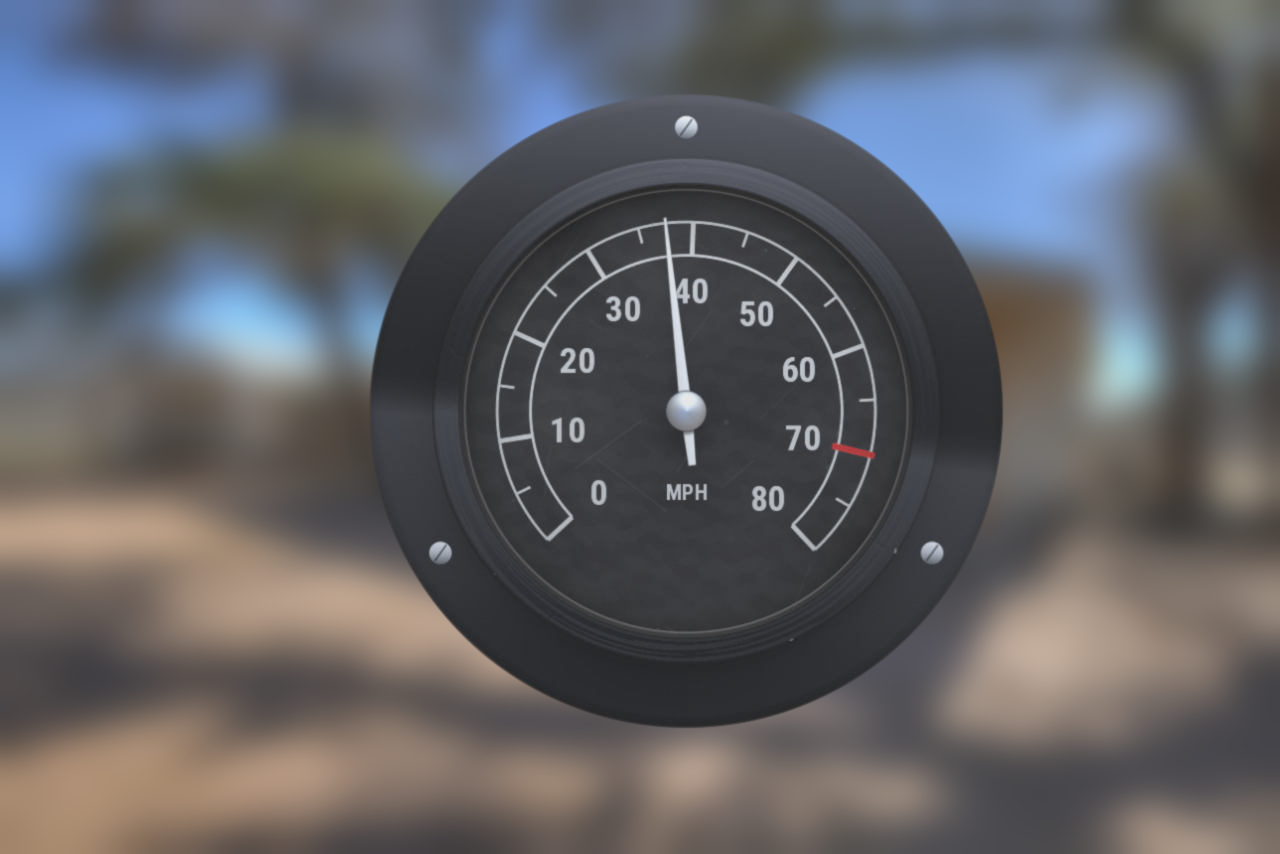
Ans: {"value": 37.5, "unit": "mph"}
